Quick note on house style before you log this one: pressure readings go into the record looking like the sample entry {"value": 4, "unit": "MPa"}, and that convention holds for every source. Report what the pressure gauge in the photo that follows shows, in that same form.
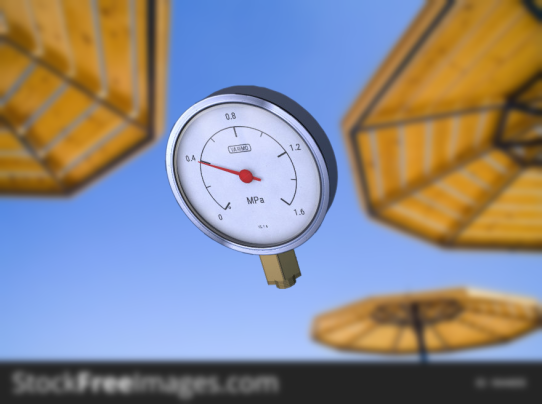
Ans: {"value": 0.4, "unit": "MPa"}
